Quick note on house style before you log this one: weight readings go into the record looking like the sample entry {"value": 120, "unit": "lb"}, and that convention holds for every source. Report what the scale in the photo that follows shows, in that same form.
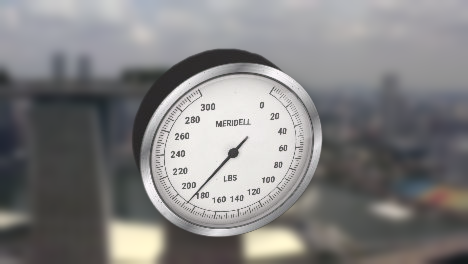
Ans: {"value": 190, "unit": "lb"}
